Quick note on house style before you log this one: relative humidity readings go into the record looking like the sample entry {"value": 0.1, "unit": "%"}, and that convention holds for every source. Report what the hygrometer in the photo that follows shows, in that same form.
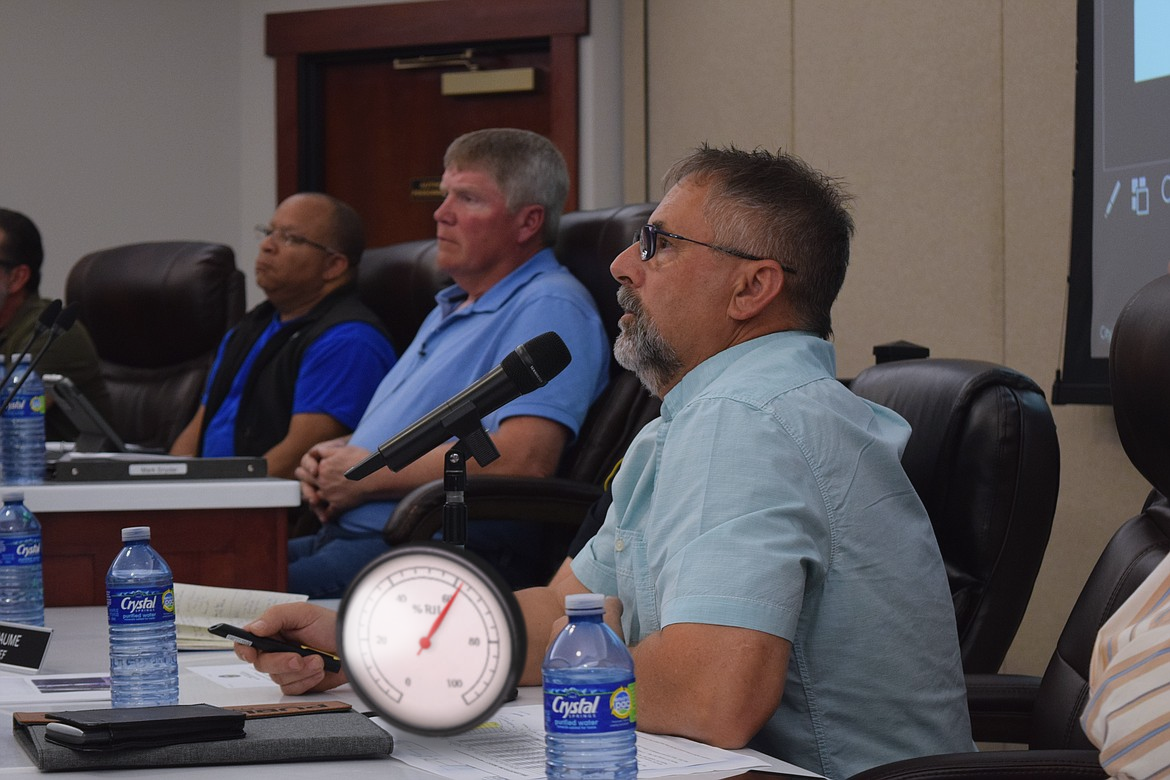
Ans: {"value": 62, "unit": "%"}
